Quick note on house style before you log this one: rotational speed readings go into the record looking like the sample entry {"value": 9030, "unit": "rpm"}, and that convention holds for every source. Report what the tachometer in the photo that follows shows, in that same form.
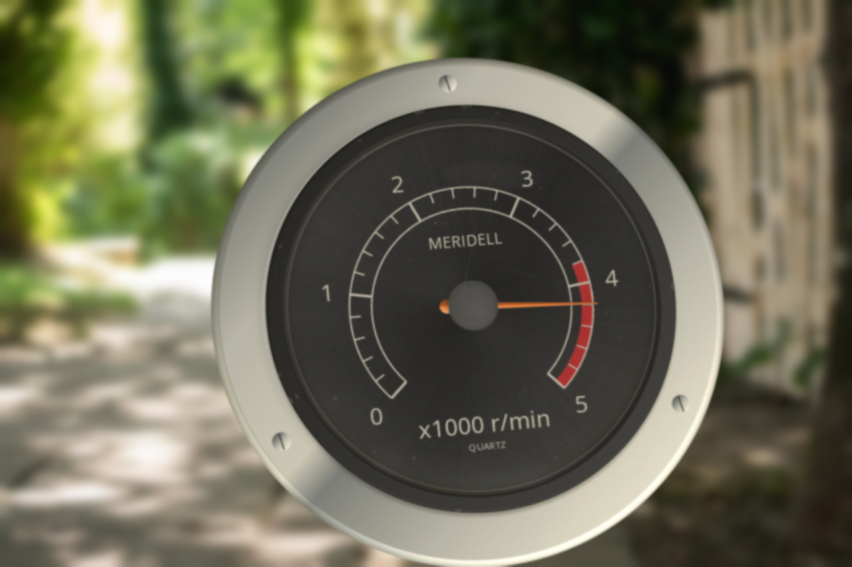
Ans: {"value": 4200, "unit": "rpm"}
